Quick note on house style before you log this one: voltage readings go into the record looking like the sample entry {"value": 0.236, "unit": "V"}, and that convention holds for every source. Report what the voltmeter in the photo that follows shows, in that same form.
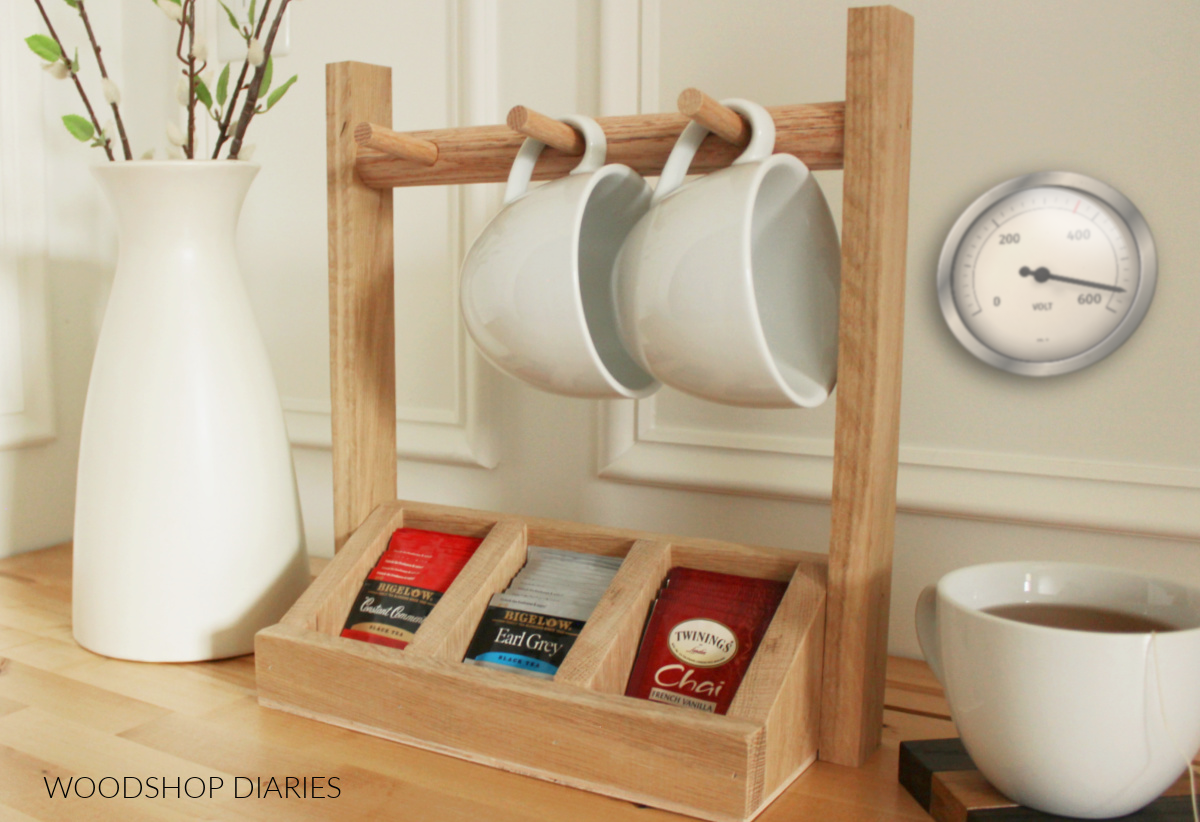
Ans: {"value": 560, "unit": "V"}
